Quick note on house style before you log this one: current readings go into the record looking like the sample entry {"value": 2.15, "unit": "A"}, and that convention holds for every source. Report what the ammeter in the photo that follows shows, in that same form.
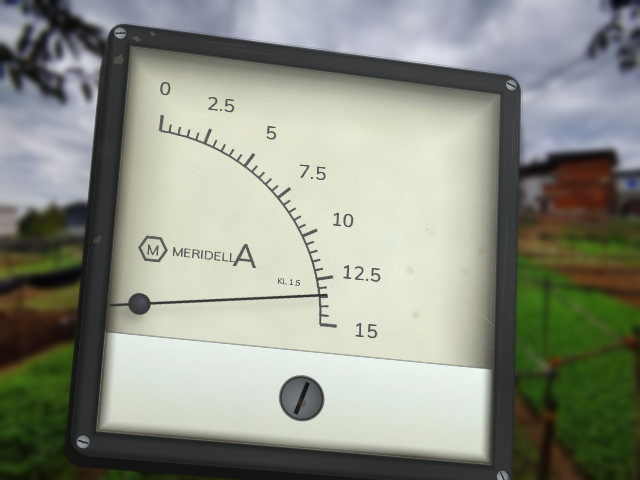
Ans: {"value": 13.5, "unit": "A"}
